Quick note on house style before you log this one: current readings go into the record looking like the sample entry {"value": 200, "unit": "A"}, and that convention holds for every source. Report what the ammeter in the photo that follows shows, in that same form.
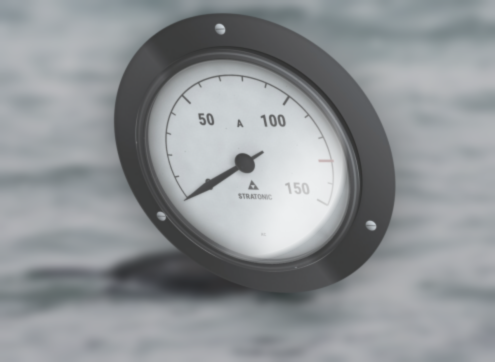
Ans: {"value": 0, "unit": "A"}
